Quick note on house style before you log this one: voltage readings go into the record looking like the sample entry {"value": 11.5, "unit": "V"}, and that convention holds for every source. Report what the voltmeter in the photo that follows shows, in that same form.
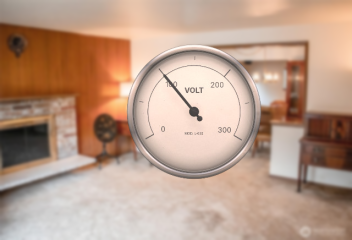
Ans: {"value": 100, "unit": "V"}
